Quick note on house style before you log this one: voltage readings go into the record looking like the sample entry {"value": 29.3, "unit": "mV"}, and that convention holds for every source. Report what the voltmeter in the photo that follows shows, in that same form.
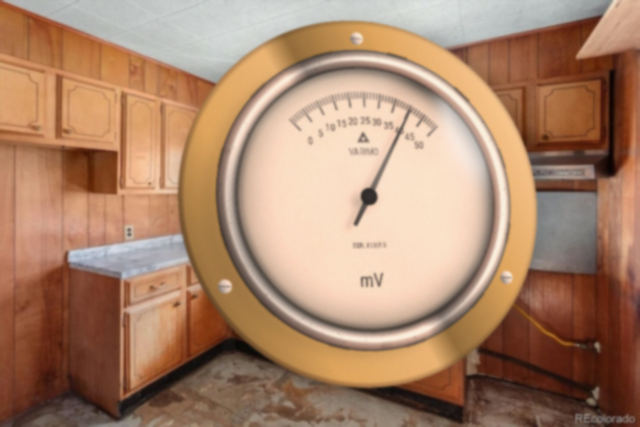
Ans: {"value": 40, "unit": "mV"}
